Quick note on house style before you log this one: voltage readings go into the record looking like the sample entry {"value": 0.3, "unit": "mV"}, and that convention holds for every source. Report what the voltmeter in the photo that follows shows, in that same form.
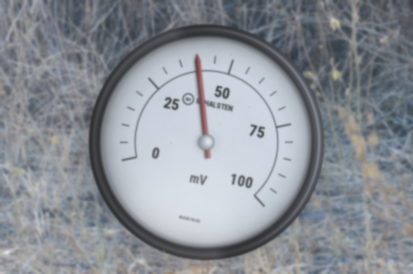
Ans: {"value": 40, "unit": "mV"}
